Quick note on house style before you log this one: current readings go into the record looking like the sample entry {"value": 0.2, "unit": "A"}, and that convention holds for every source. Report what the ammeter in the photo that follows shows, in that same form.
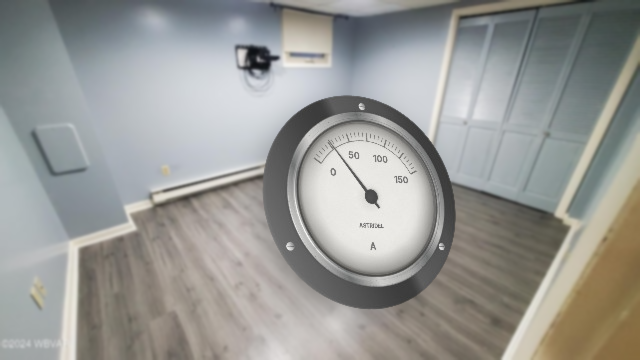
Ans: {"value": 25, "unit": "A"}
